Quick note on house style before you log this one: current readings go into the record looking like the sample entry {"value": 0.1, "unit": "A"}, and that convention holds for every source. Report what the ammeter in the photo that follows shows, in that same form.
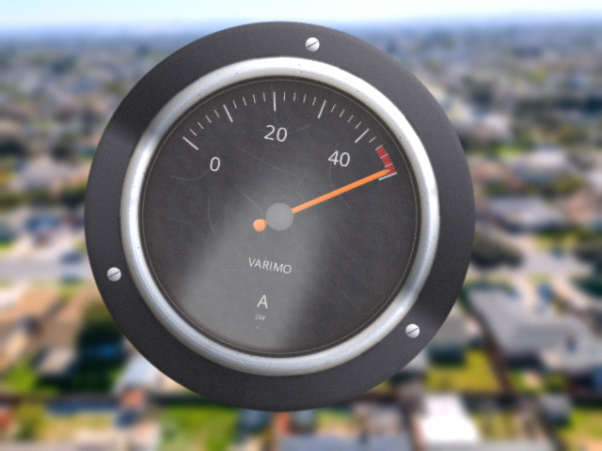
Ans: {"value": 49, "unit": "A"}
